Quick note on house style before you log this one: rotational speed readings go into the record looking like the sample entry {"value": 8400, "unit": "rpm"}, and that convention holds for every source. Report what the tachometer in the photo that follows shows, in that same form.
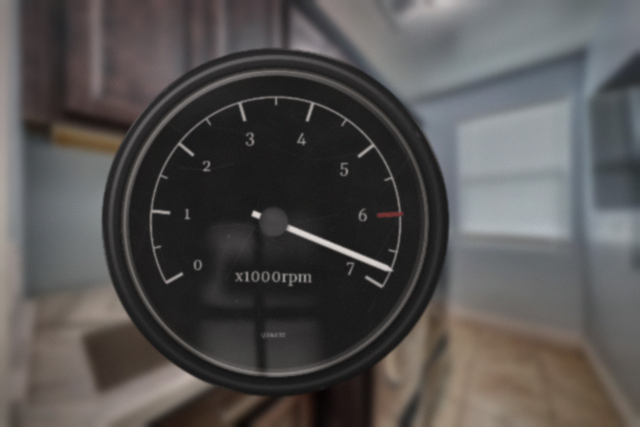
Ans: {"value": 6750, "unit": "rpm"}
